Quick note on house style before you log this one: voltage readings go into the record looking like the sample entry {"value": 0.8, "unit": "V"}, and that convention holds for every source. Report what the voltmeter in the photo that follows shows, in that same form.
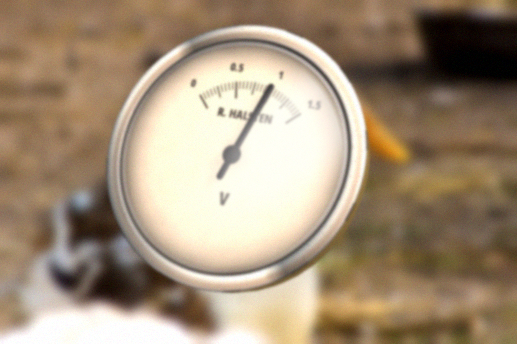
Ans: {"value": 1, "unit": "V"}
